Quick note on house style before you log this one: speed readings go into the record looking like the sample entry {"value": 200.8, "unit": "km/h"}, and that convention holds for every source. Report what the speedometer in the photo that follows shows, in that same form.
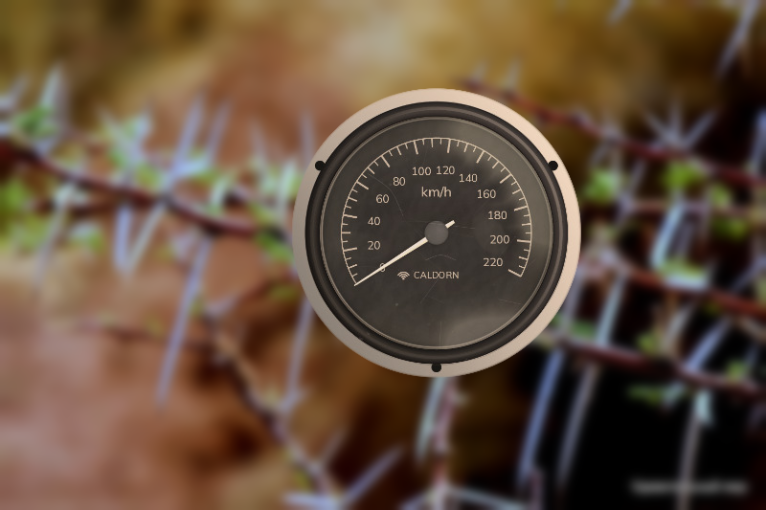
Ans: {"value": 0, "unit": "km/h"}
